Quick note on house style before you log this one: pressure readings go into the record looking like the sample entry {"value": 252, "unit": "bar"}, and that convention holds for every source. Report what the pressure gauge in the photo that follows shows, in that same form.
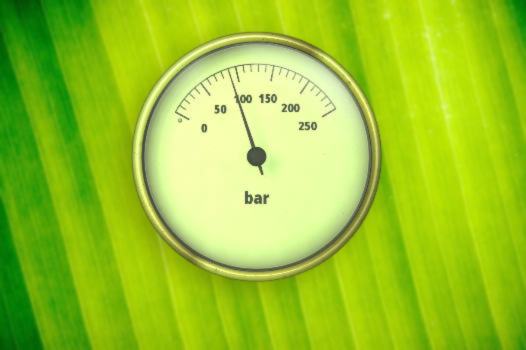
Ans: {"value": 90, "unit": "bar"}
